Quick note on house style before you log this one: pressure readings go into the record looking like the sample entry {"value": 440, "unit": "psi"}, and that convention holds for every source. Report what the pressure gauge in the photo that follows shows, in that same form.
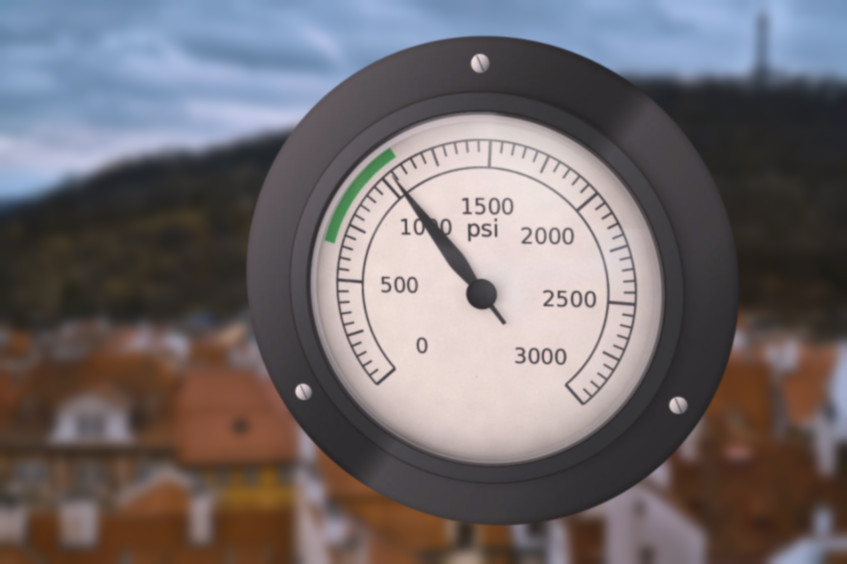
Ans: {"value": 1050, "unit": "psi"}
